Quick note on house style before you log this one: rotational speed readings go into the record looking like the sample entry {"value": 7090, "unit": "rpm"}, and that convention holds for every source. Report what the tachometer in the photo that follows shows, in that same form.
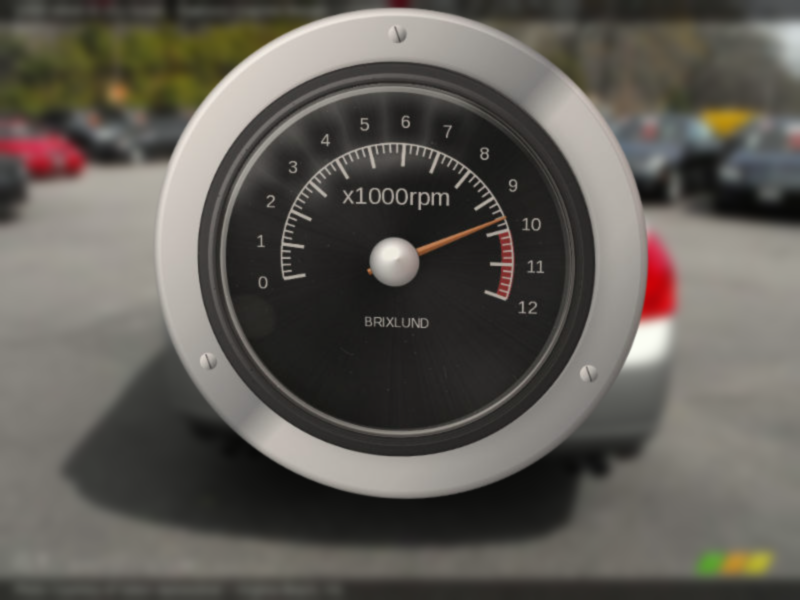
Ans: {"value": 9600, "unit": "rpm"}
